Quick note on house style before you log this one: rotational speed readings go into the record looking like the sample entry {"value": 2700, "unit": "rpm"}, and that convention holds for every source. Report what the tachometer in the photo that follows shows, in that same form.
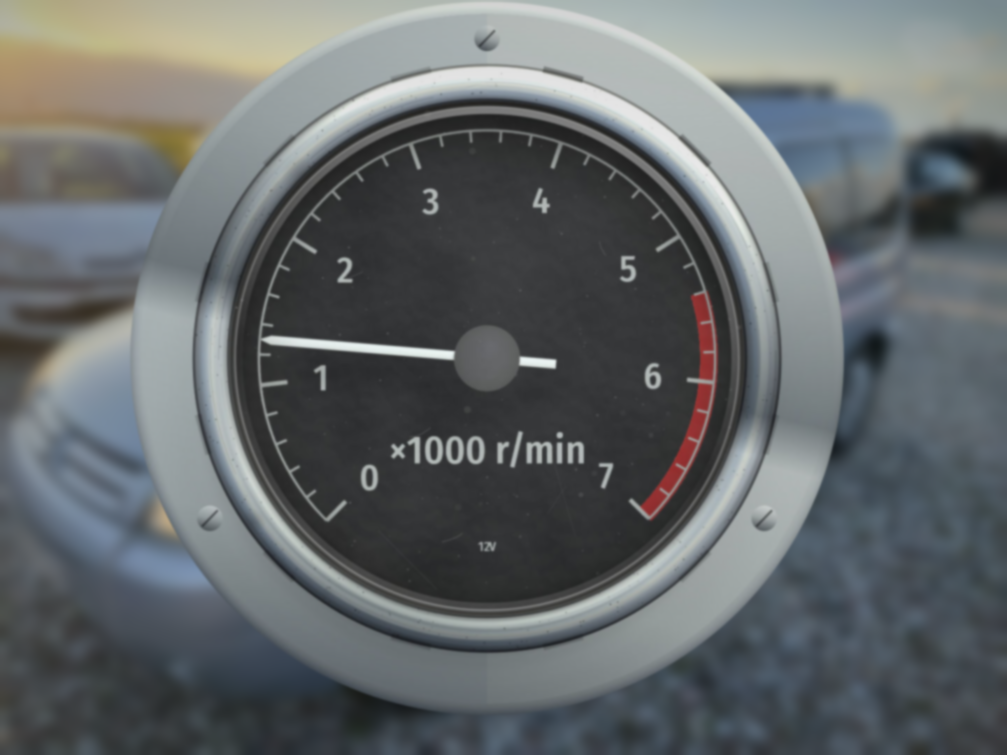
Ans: {"value": 1300, "unit": "rpm"}
